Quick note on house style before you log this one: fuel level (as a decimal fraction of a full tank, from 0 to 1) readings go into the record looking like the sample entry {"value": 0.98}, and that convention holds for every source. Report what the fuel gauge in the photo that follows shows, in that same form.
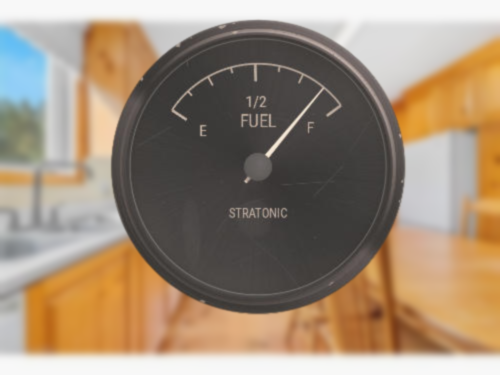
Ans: {"value": 0.875}
